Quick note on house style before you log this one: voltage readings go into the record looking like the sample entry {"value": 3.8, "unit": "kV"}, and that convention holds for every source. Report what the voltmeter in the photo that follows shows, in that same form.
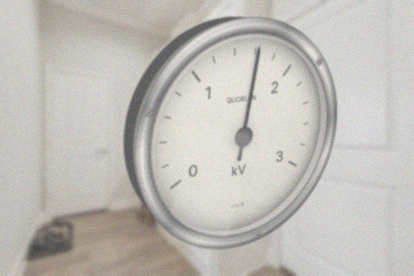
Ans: {"value": 1.6, "unit": "kV"}
